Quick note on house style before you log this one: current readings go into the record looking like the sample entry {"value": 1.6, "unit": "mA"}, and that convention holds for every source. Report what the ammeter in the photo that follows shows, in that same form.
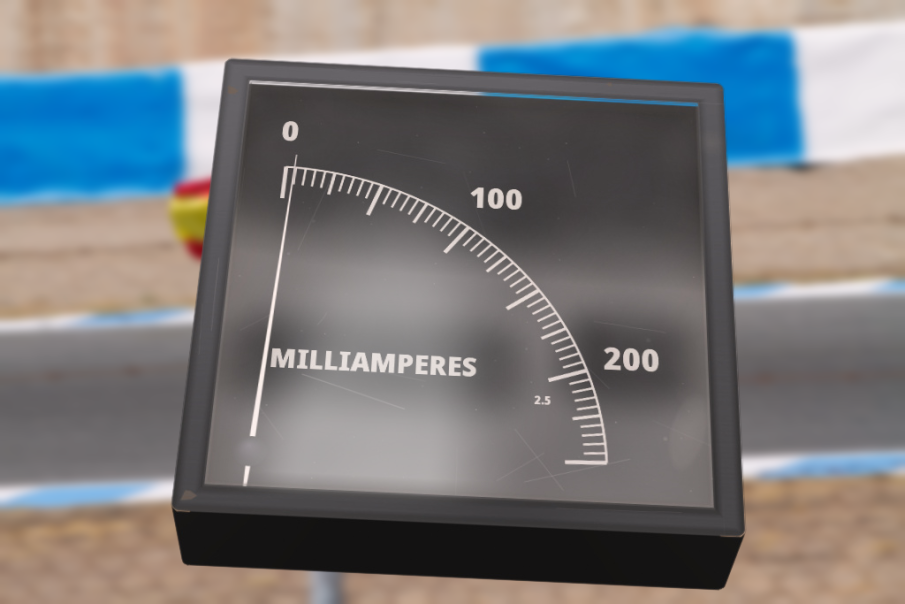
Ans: {"value": 5, "unit": "mA"}
